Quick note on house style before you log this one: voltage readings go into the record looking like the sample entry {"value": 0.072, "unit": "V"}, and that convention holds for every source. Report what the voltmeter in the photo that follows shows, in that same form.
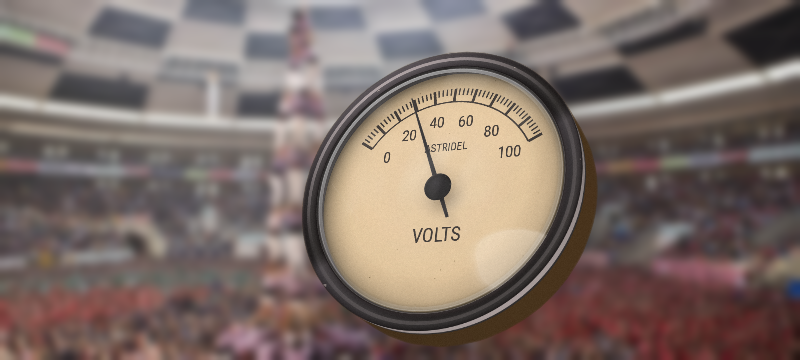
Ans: {"value": 30, "unit": "V"}
